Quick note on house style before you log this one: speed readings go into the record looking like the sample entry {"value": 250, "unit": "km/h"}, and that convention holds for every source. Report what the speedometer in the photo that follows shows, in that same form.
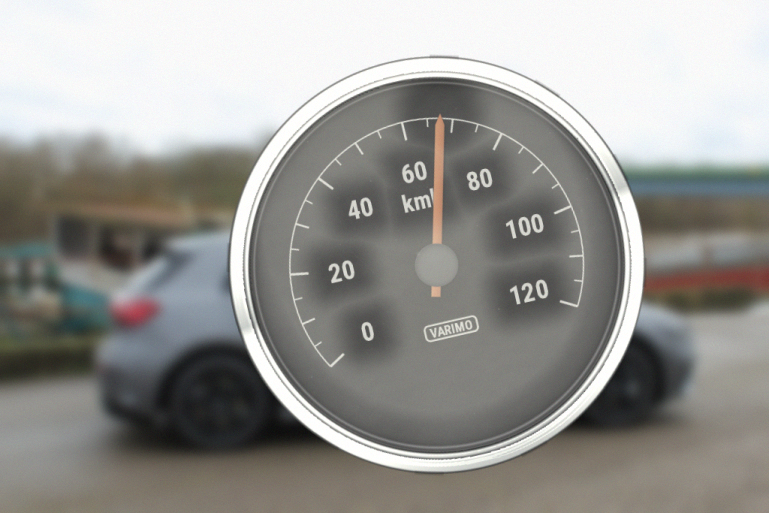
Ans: {"value": 67.5, "unit": "km/h"}
